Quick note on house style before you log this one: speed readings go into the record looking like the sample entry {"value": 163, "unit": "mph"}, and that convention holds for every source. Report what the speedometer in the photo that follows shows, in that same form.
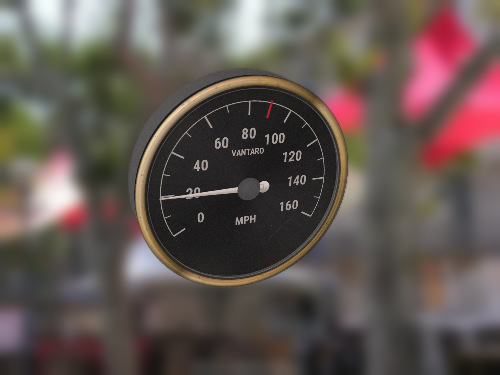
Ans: {"value": 20, "unit": "mph"}
